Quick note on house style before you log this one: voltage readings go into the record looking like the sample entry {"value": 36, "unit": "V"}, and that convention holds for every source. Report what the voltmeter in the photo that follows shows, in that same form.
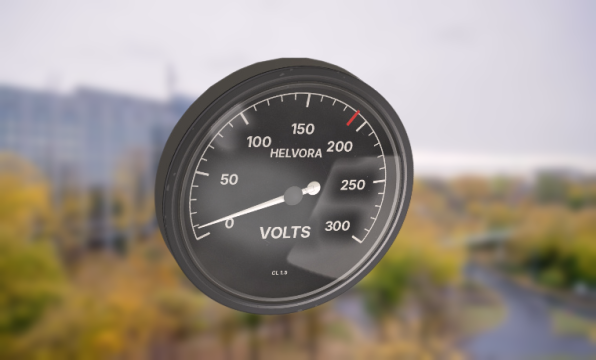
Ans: {"value": 10, "unit": "V"}
